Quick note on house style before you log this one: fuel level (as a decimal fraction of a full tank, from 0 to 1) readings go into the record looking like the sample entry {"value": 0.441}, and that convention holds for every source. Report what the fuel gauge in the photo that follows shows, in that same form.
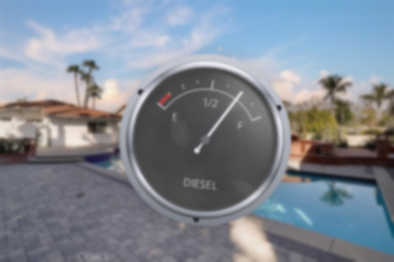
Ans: {"value": 0.75}
